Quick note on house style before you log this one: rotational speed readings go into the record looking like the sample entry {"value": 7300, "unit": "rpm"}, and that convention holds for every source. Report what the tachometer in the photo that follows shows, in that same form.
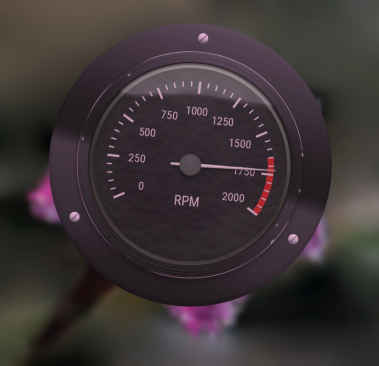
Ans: {"value": 1725, "unit": "rpm"}
